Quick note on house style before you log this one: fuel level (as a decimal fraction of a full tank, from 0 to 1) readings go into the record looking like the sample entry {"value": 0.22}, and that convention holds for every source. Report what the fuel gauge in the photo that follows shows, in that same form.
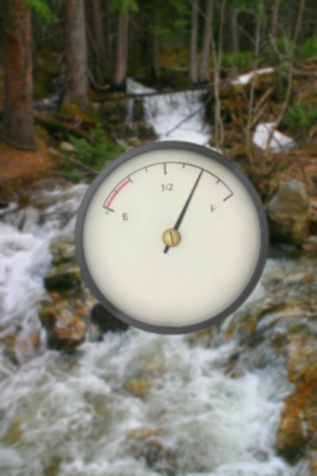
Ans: {"value": 0.75}
